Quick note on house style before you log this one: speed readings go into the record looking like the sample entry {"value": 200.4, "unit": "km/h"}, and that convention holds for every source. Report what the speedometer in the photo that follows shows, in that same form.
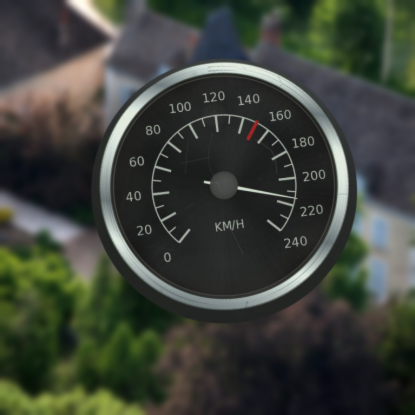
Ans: {"value": 215, "unit": "km/h"}
